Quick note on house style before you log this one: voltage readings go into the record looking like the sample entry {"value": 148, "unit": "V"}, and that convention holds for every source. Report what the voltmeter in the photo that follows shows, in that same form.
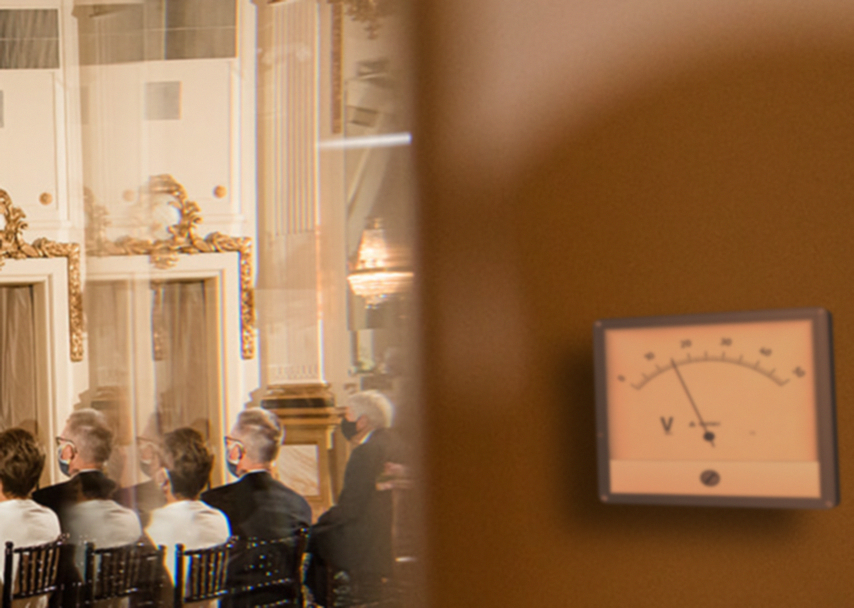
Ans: {"value": 15, "unit": "V"}
